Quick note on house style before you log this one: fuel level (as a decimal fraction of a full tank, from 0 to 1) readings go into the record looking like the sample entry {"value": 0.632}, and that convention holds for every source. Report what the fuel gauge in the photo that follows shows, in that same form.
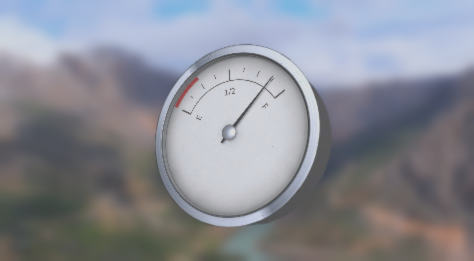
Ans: {"value": 0.875}
